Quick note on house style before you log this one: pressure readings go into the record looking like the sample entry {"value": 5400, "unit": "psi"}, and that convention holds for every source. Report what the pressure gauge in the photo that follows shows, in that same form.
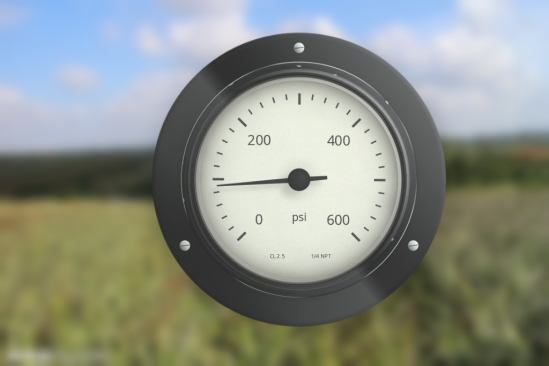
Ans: {"value": 90, "unit": "psi"}
